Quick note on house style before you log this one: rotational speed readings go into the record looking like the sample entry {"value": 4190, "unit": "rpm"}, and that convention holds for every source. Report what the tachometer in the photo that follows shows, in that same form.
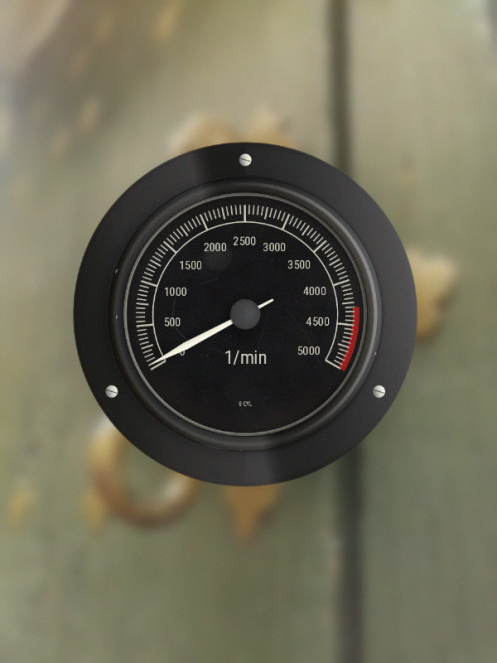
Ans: {"value": 50, "unit": "rpm"}
